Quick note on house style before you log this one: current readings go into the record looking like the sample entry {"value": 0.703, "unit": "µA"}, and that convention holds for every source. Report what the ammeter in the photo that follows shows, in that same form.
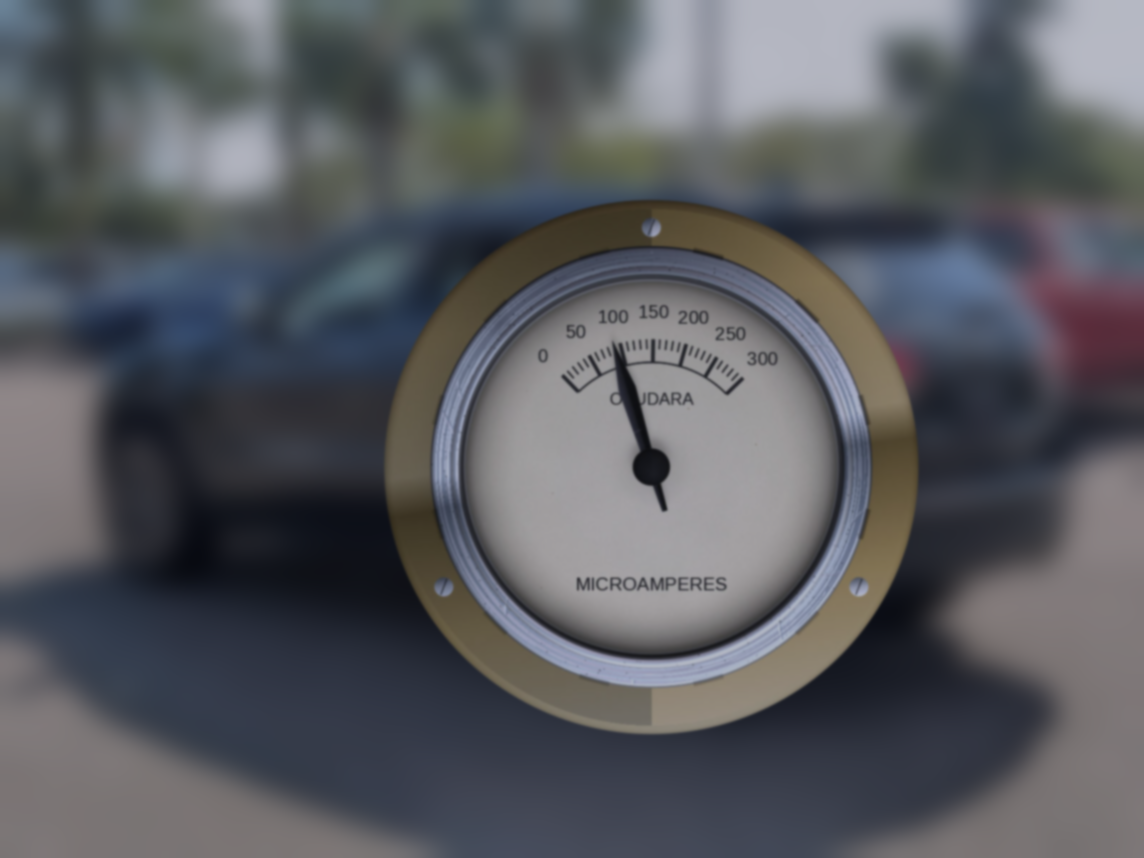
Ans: {"value": 90, "unit": "µA"}
